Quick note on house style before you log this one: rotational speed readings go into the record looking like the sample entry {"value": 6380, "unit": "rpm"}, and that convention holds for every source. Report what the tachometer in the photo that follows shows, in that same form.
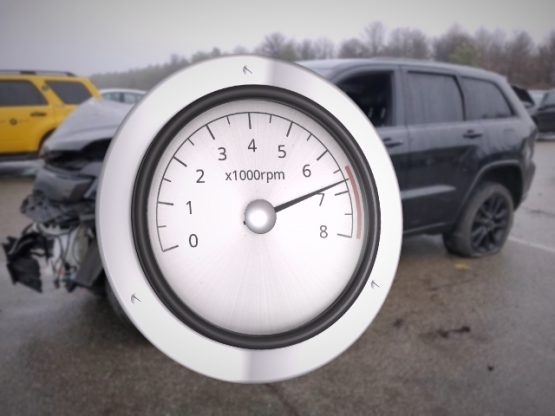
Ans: {"value": 6750, "unit": "rpm"}
